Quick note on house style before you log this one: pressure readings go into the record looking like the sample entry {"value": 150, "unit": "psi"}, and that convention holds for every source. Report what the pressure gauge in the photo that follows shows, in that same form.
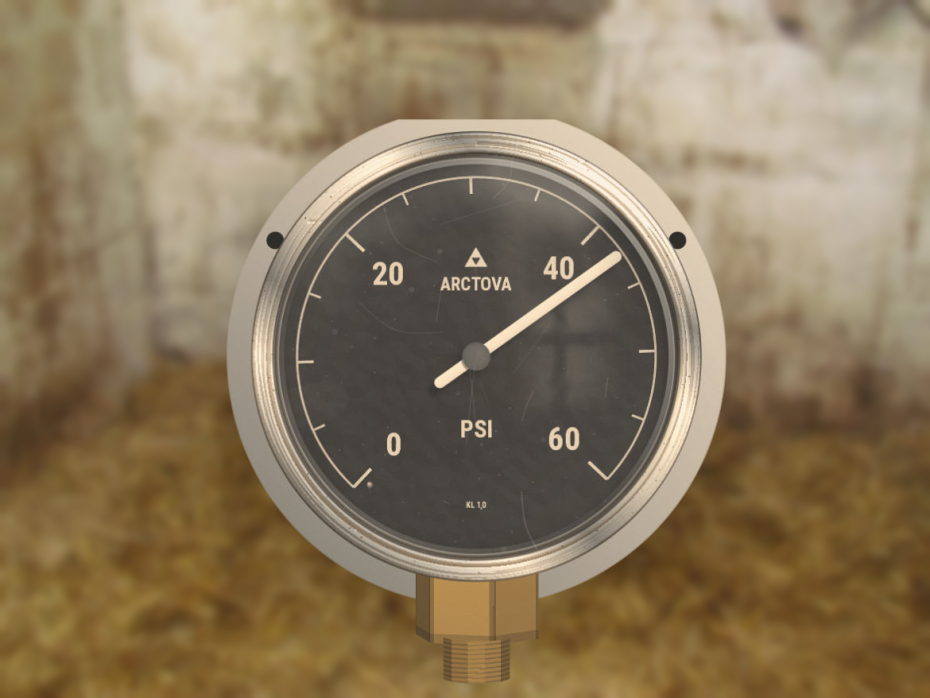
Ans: {"value": 42.5, "unit": "psi"}
